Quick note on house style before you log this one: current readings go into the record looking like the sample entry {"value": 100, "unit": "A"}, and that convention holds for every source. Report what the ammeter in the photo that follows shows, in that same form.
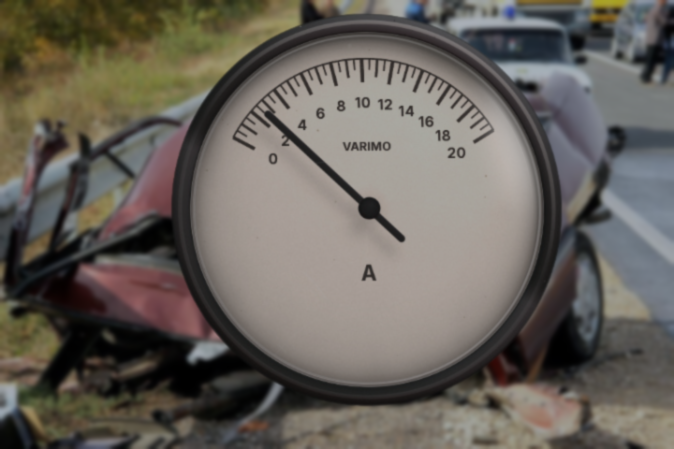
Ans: {"value": 2.5, "unit": "A"}
